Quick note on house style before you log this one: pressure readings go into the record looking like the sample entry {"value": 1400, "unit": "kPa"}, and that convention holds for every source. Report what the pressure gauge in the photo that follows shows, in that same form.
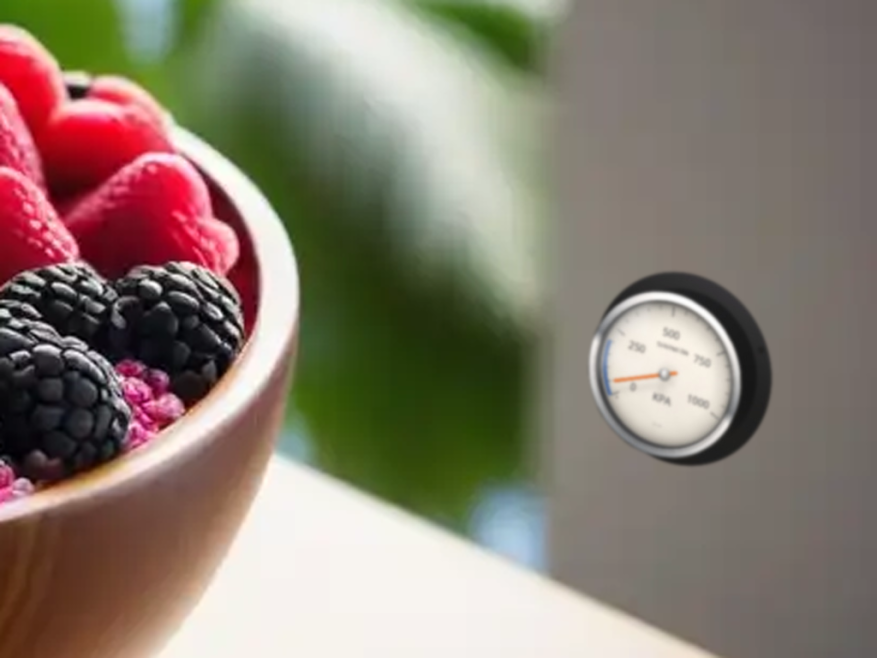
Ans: {"value": 50, "unit": "kPa"}
